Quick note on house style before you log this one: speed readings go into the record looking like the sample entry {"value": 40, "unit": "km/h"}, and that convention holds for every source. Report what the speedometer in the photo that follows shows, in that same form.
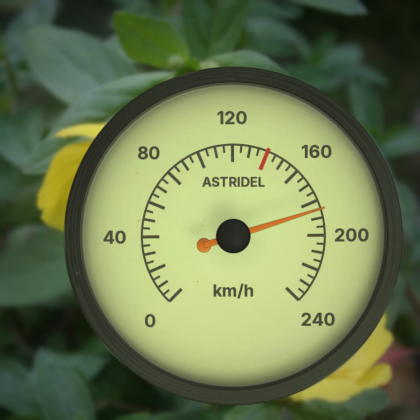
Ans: {"value": 185, "unit": "km/h"}
